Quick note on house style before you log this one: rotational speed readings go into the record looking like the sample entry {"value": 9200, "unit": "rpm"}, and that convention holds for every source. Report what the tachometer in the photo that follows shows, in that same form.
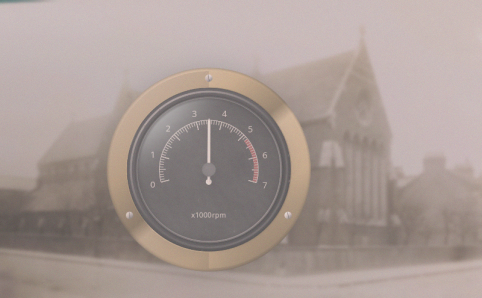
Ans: {"value": 3500, "unit": "rpm"}
